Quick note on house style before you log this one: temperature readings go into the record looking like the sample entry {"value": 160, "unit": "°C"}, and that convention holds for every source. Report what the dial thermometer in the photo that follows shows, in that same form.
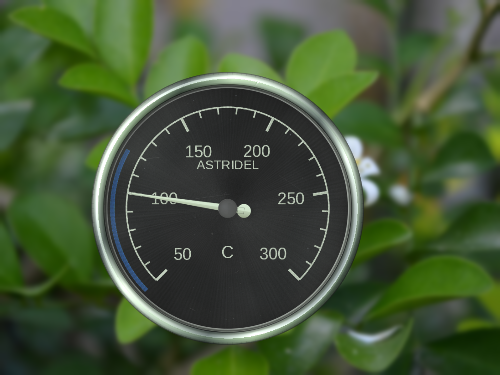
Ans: {"value": 100, "unit": "°C"}
